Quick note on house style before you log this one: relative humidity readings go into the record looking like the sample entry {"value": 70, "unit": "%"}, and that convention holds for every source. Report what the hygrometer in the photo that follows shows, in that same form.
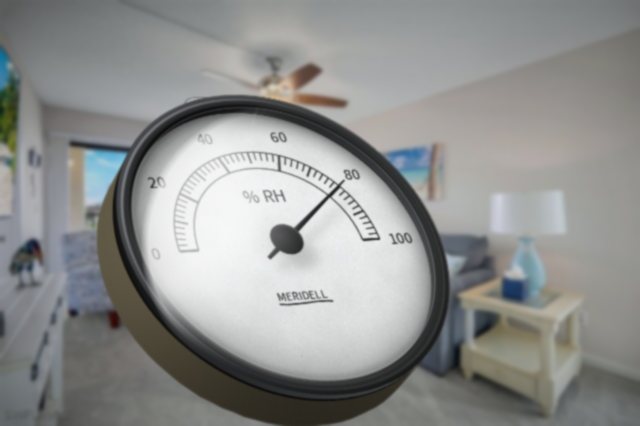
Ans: {"value": 80, "unit": "%"}
